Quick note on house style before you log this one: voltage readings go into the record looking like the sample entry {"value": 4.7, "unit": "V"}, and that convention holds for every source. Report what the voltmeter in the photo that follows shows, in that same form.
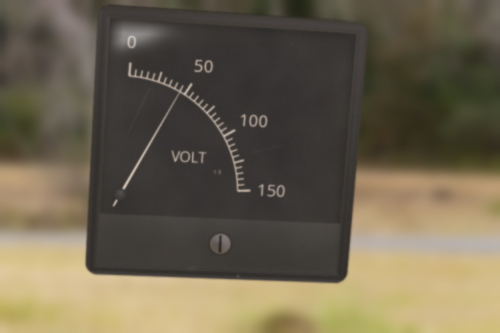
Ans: {"value": 45, "unit": "V"}
